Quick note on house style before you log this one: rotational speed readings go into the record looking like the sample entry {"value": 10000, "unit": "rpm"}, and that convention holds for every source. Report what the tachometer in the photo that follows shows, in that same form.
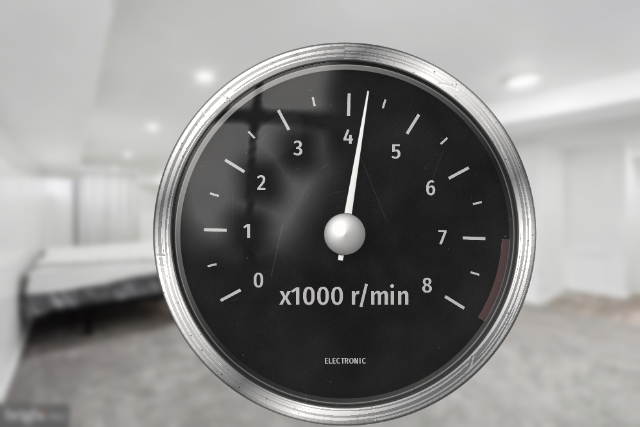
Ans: {"value": 4250, "unit": "rpm"}
